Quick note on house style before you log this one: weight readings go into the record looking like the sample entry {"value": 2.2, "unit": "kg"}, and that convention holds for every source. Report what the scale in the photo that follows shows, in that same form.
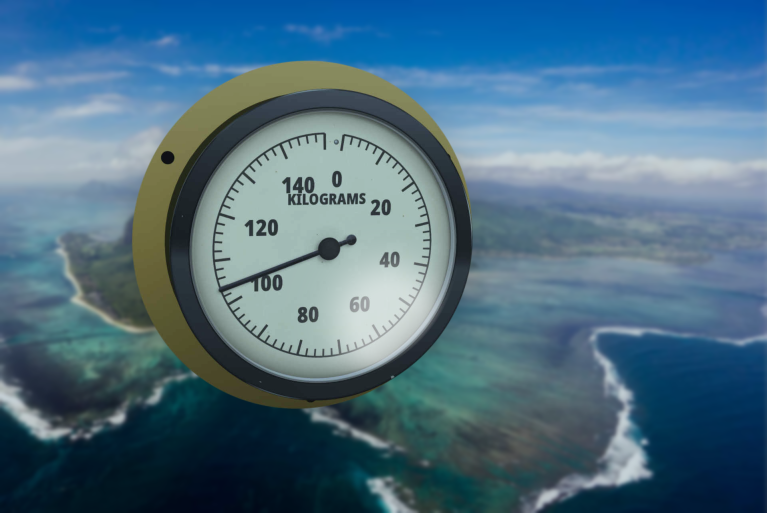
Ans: {"value": 104, "unit": "kg"}
